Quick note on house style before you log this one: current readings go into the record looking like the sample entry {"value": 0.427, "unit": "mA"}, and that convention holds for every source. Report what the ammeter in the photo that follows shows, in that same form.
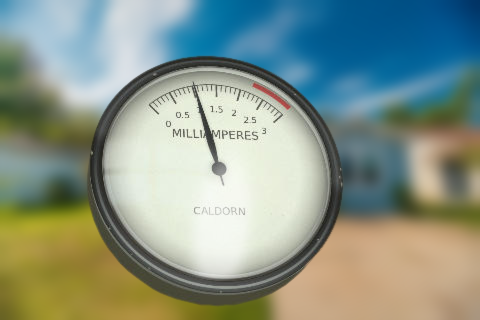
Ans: {"value": 1, "unit": "mA"}
